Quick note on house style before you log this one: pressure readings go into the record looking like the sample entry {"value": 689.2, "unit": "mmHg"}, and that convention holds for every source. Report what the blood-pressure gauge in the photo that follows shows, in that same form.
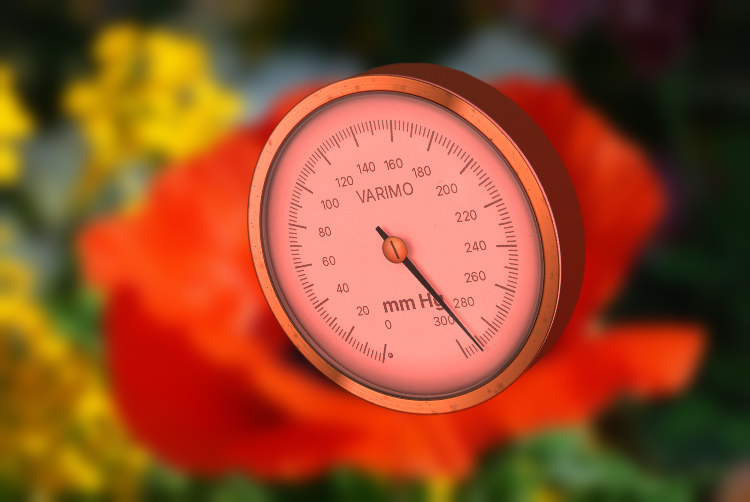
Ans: {"value": 290, "unit": "mmHg"}
